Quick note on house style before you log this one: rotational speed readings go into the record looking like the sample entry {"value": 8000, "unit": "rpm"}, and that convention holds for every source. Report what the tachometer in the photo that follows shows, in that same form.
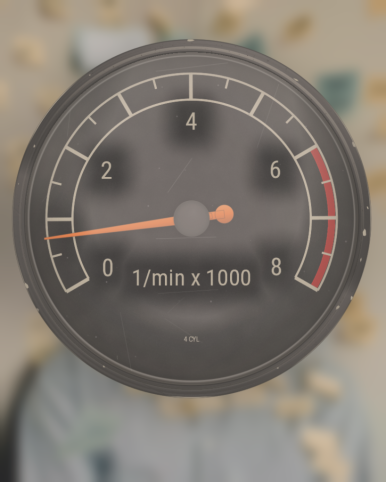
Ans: {"value": 750, "unit": "rpm"}
